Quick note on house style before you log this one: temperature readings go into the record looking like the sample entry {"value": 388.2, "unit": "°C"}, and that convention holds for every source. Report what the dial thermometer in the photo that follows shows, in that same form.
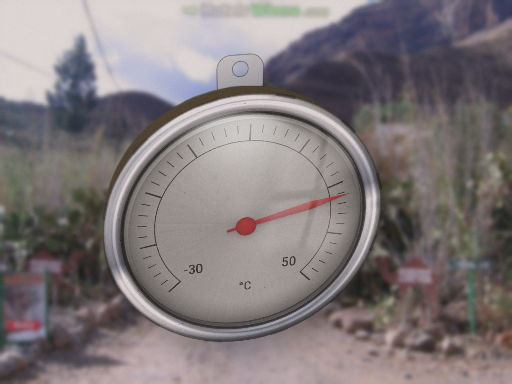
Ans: {"value": 32, "unit": "°C"}
